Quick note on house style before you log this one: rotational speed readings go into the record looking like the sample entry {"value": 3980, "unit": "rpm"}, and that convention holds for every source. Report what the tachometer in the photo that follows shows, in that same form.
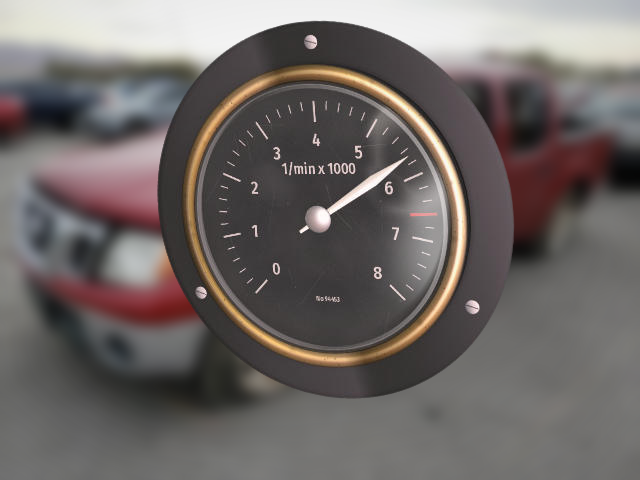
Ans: {"value": 5700, "unit": "rpm"}
